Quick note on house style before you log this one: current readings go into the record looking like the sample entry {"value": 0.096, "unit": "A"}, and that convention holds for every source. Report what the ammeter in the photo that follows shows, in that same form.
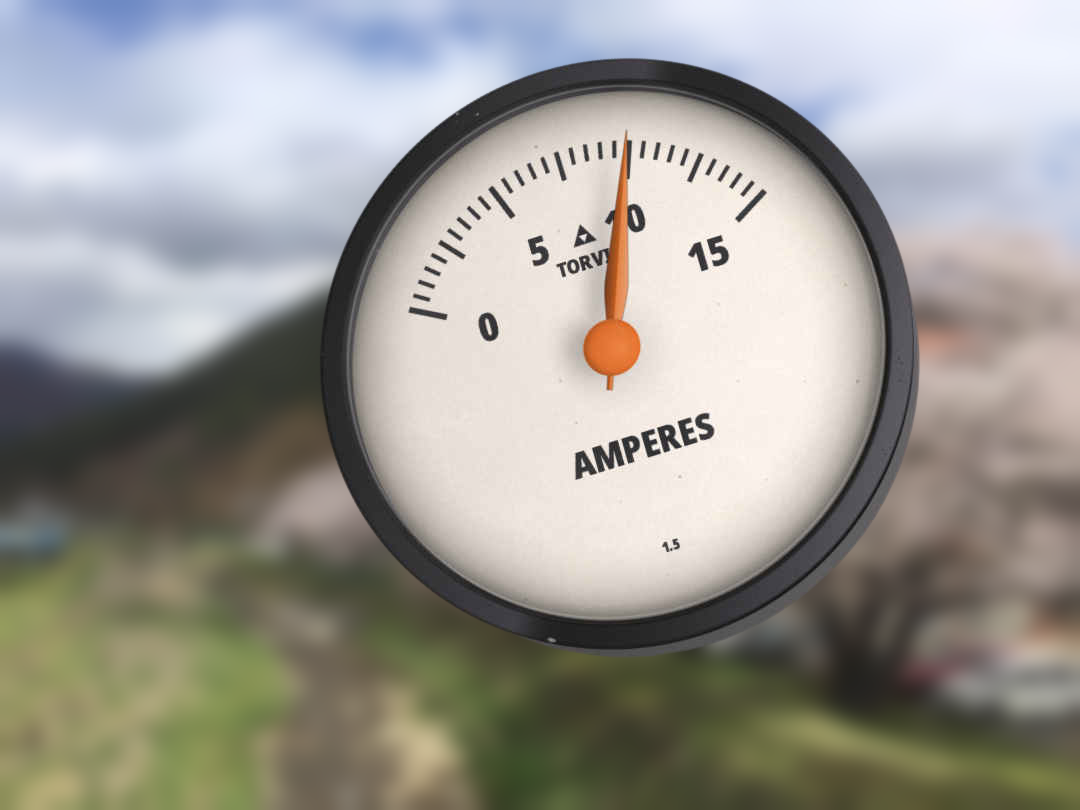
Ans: {"value": 10, "unit": "A"}
